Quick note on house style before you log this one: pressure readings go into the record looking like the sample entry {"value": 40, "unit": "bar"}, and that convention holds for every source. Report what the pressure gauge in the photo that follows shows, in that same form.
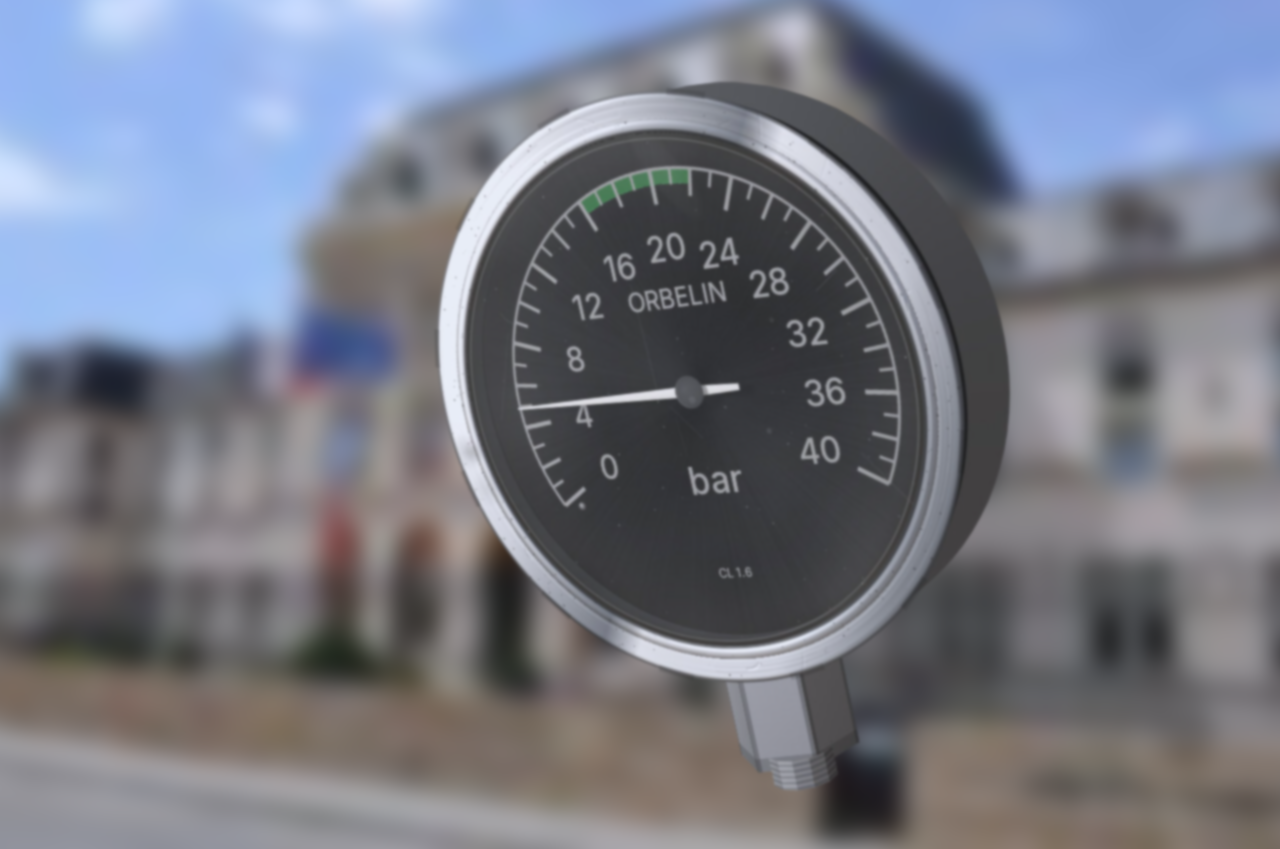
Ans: {"value": 5, "unit": "bar"}
